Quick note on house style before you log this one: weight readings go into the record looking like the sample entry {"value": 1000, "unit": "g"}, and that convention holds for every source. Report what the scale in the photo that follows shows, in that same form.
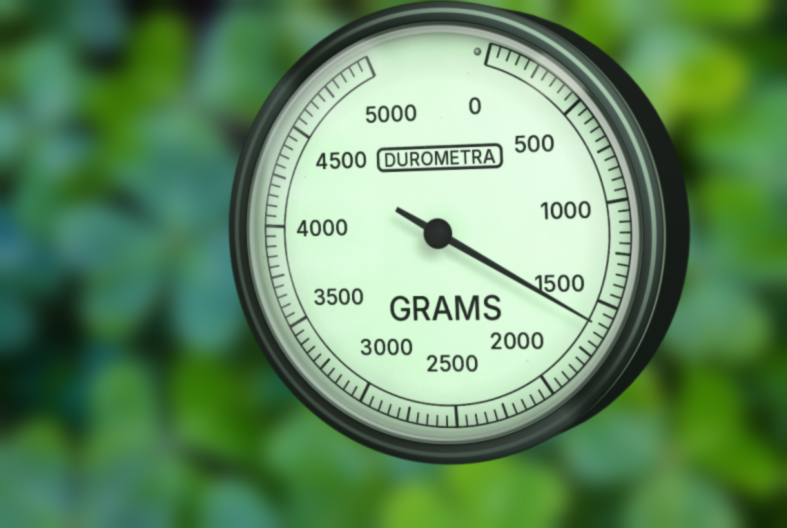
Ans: {"value": 1600, "unit": "g"}
